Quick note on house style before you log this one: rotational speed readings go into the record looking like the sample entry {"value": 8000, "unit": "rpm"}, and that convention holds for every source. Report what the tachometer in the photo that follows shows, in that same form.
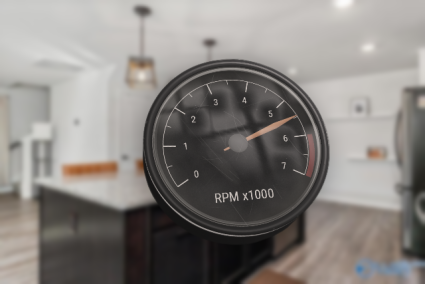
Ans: {"value": 5500, "unit": "rpm"}
